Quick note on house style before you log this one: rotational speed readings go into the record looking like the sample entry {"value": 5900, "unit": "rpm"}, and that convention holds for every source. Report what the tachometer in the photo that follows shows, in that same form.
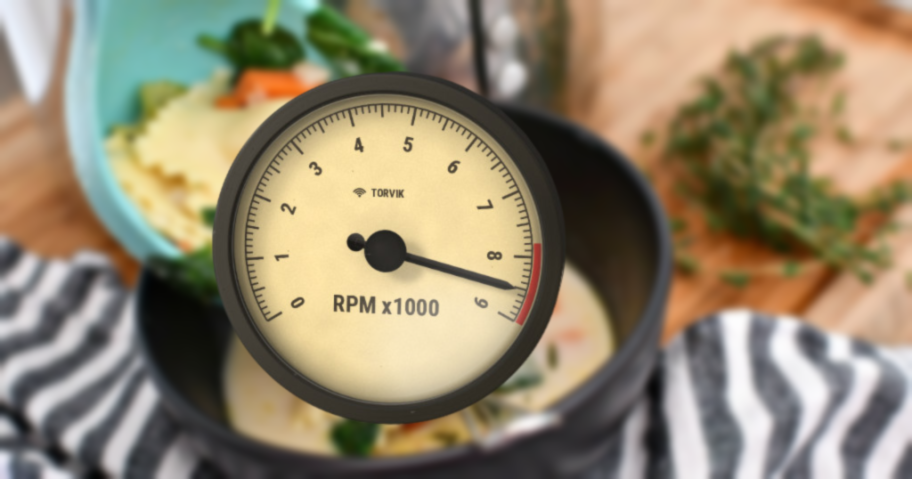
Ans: {"value": 8500, "unit": "rpm"}
